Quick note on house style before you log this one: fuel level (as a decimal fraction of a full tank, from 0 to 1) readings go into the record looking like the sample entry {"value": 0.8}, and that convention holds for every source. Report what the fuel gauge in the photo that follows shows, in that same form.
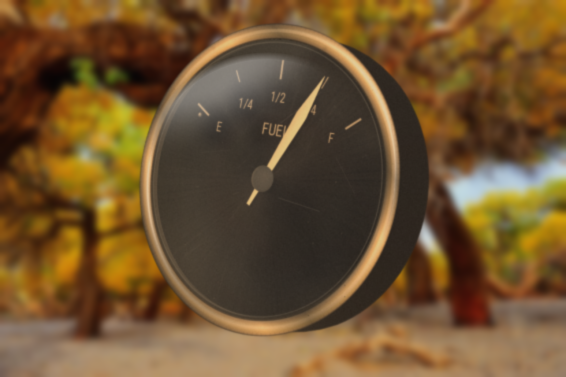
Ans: {"value": 0.75}
